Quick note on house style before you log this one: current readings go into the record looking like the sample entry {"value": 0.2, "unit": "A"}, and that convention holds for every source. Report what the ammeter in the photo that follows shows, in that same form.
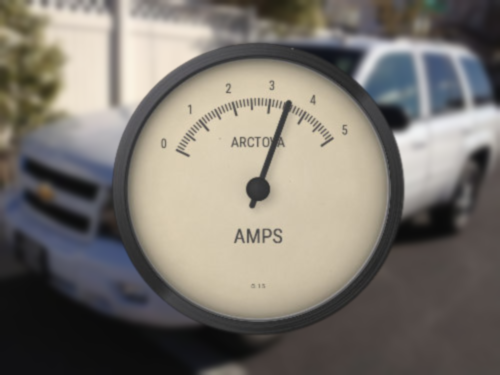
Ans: {"value": 3.5, "unit": "A"}
